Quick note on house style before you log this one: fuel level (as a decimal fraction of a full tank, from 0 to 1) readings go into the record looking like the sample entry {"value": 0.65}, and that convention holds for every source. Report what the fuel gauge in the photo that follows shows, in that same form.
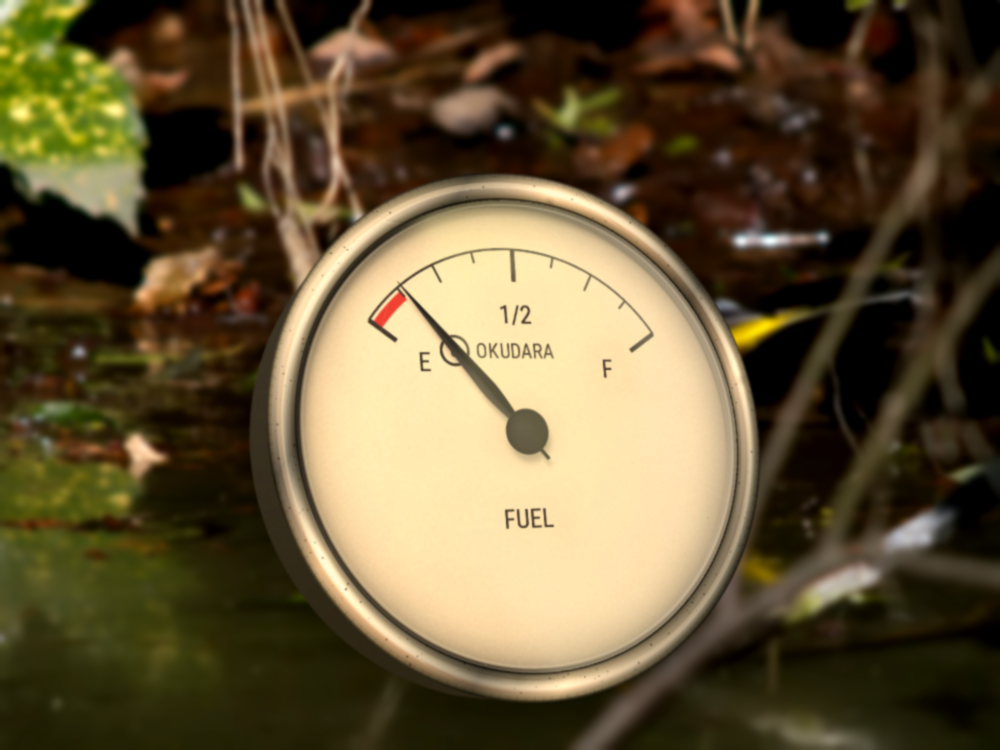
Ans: {"value": 0.125}
